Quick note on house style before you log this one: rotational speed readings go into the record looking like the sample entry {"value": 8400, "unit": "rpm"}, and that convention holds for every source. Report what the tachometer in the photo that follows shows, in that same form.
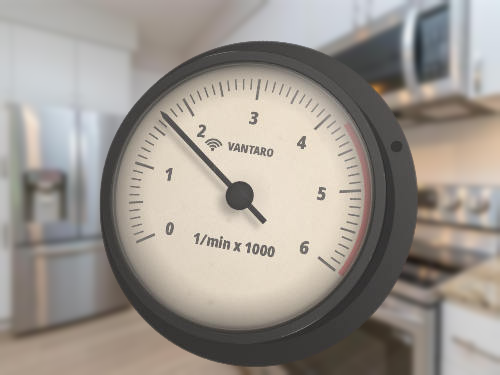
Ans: {"value": 1700, "unit": "rpm"}
